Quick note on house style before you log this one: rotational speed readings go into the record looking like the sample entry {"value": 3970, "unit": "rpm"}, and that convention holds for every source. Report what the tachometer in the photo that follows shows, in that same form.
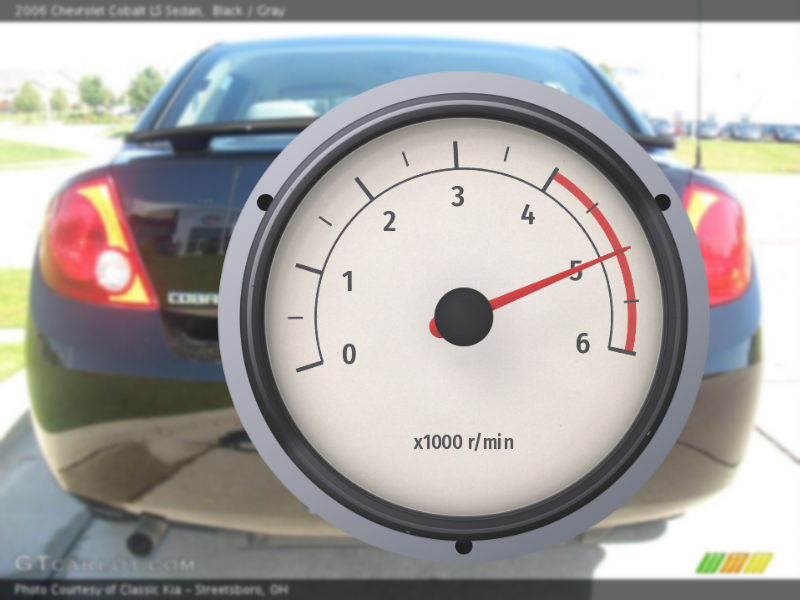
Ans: {"value": 5000, "unit": "rpm"}
